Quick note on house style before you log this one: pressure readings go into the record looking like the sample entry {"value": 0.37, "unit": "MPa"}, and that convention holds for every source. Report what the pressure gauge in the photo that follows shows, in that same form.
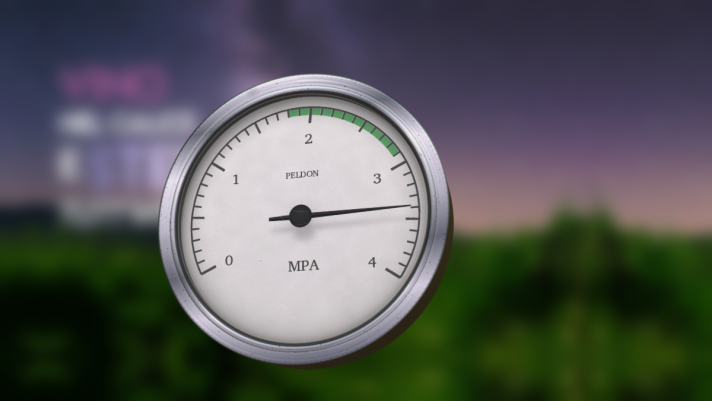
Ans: {"value": 3.4, "unit": "MPa"}
